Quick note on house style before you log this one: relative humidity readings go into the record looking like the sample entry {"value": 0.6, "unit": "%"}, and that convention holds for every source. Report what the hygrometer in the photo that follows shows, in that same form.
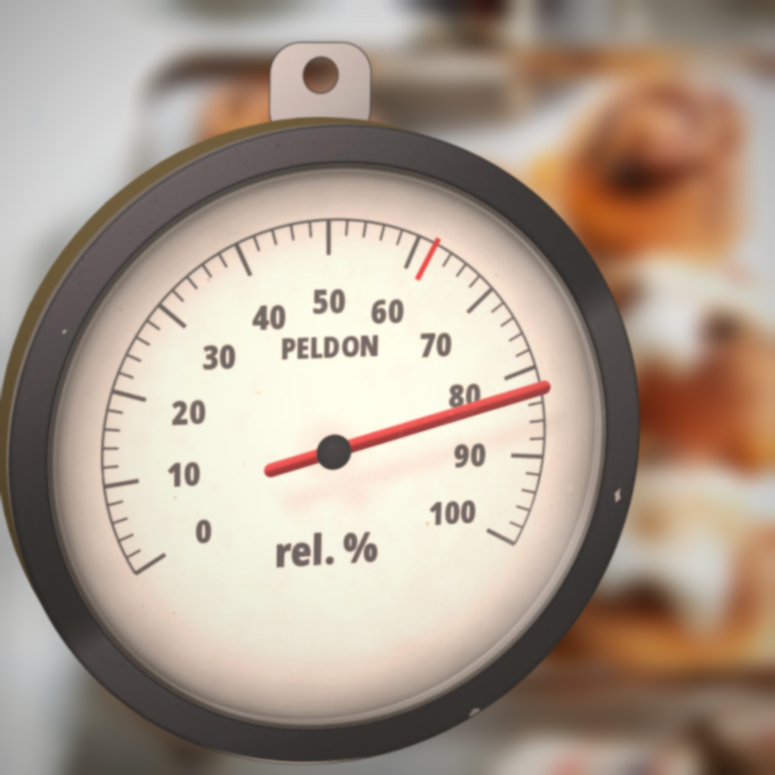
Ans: {"value": 82, "unit": "%"}
